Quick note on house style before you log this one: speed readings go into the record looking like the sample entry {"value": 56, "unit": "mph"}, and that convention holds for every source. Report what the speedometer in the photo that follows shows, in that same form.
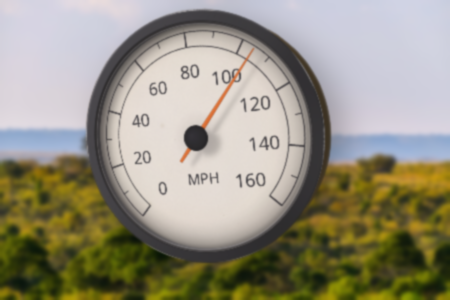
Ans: {"value": 105, "unit": "mph"}
